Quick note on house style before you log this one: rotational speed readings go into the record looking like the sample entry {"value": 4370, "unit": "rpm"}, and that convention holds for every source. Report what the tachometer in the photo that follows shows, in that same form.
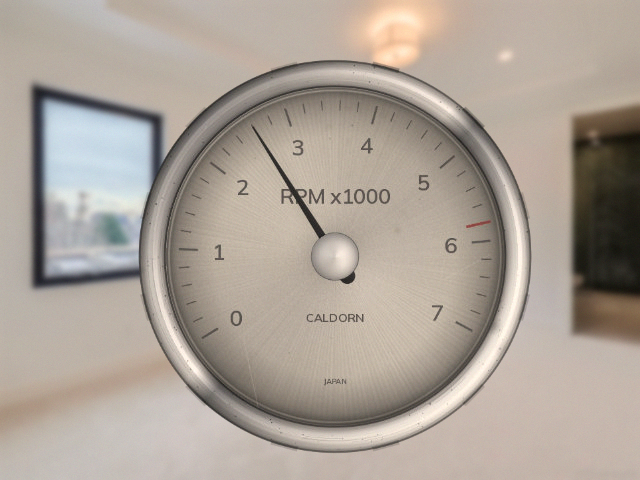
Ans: {"value": 2600, "unit": "rpm"}
